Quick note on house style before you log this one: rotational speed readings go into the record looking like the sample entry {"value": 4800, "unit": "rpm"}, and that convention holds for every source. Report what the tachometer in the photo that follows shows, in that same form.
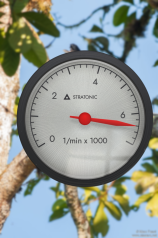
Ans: {"value": 6400, "unit": "rpm"}
